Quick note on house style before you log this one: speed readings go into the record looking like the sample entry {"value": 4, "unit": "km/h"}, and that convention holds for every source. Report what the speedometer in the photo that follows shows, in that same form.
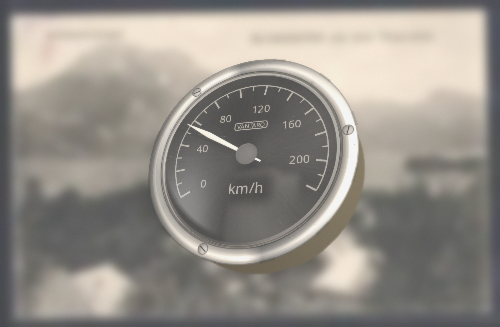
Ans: {"value": 55, "unit": "km/h"}
